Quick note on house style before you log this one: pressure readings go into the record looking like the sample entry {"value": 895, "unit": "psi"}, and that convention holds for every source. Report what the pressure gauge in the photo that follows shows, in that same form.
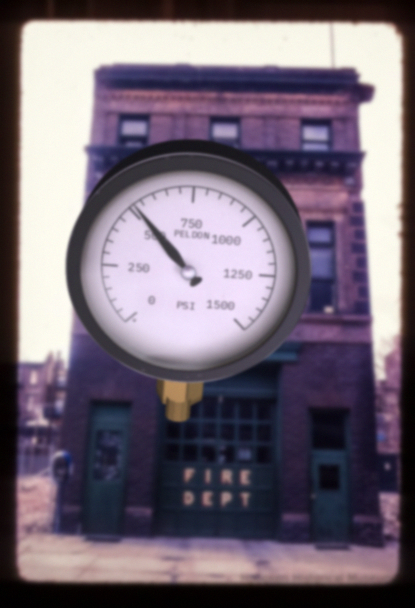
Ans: {"value": 525, "unit": "psi"}
